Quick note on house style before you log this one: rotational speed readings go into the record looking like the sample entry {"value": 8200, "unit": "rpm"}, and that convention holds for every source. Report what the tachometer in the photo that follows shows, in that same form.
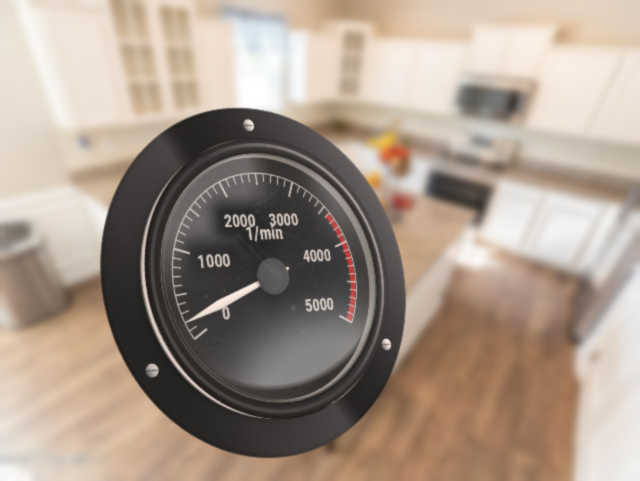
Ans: {"value": 200, "unit": "rpm"}
